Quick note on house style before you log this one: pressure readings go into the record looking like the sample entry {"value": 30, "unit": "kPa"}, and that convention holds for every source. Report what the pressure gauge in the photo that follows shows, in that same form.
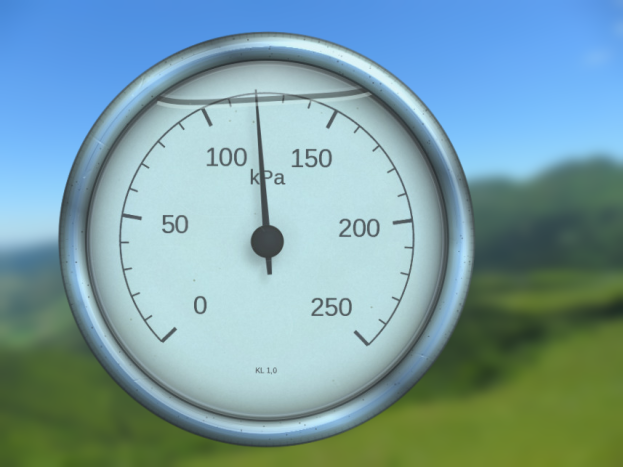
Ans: {"value": 120, "unit": "kPa"}
